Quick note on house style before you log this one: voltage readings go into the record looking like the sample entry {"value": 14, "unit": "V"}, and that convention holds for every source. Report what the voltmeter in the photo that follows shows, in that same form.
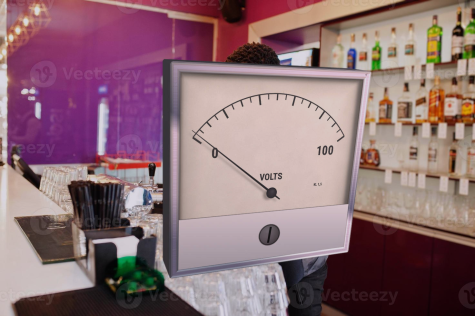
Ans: {"value": 2.5, "unit": "V"}
